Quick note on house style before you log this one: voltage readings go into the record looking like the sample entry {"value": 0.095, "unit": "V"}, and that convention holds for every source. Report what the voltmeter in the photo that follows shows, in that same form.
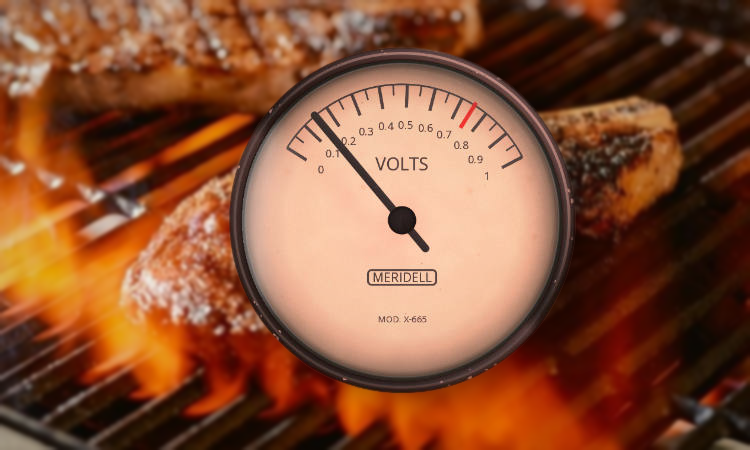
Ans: {"value": 0.15, "unit": "V"}
